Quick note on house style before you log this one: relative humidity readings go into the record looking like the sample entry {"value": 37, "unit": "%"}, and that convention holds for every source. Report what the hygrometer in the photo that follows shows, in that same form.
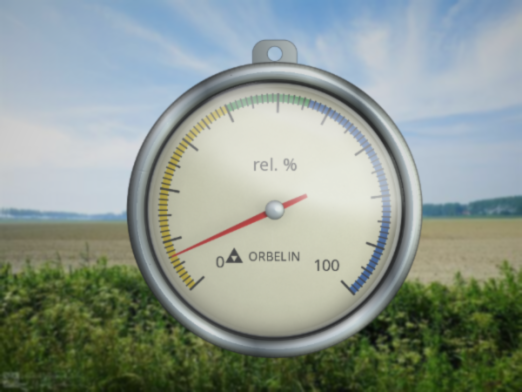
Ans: {"value": 7, "unit": "%"}
